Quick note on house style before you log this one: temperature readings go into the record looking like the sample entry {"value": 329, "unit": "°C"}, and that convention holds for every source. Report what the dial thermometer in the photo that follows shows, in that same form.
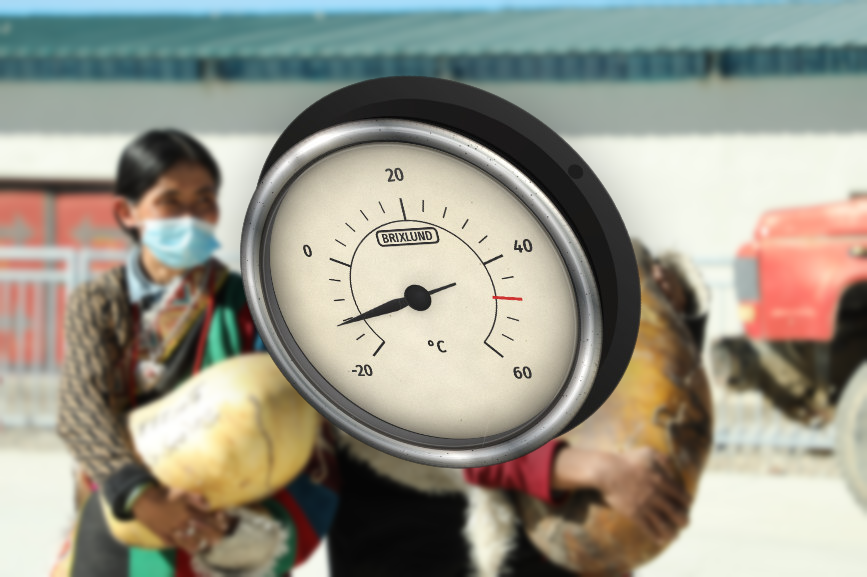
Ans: {"value": -12, "unit": "°C"}
